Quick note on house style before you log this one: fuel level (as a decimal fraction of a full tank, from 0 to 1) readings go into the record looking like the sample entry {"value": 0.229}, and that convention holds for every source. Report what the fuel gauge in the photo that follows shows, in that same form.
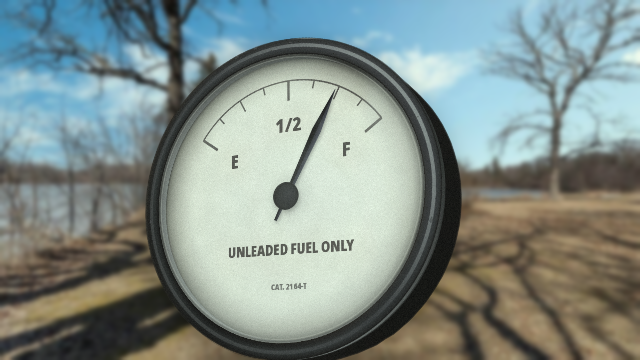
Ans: {"value": 0.75}
